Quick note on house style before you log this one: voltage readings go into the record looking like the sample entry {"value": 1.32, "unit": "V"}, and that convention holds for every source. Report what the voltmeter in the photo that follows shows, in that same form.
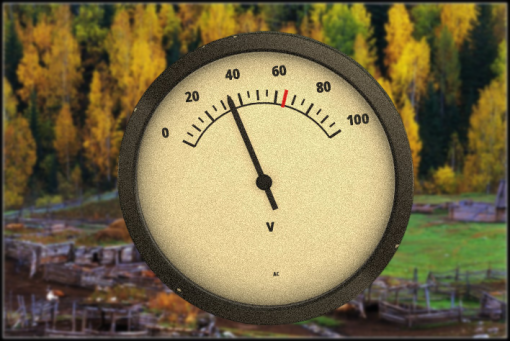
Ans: {"value": 35, "unit": "V"}
